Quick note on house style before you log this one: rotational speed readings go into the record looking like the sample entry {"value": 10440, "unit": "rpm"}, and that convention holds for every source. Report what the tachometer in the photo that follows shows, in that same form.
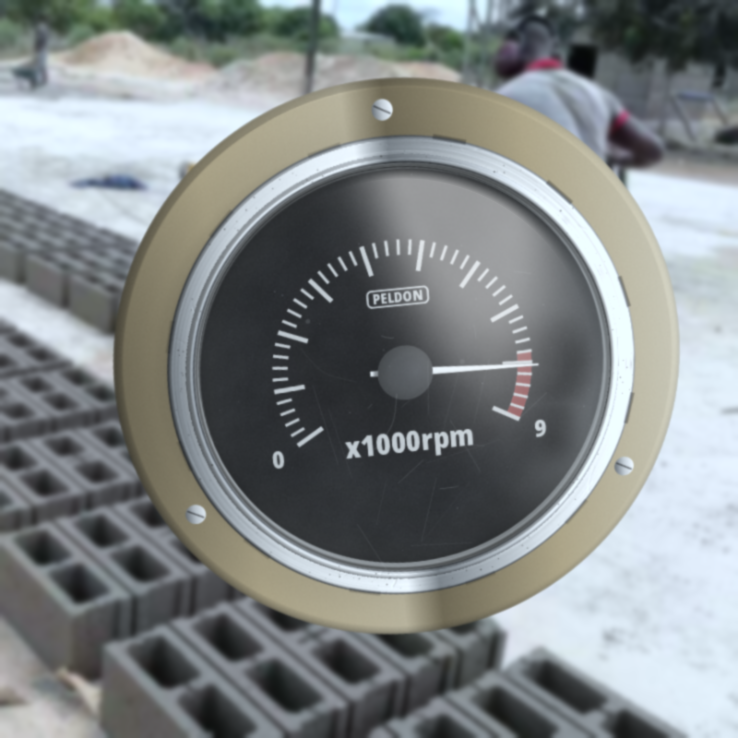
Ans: {"value": 8000, "unit": "rpm"}
